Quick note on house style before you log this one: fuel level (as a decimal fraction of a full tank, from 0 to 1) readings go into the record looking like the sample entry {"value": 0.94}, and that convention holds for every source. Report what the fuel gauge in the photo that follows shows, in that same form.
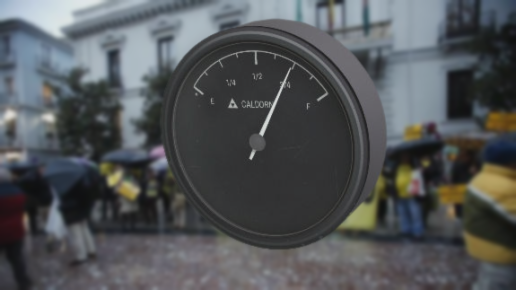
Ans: {"value": 0.75}
